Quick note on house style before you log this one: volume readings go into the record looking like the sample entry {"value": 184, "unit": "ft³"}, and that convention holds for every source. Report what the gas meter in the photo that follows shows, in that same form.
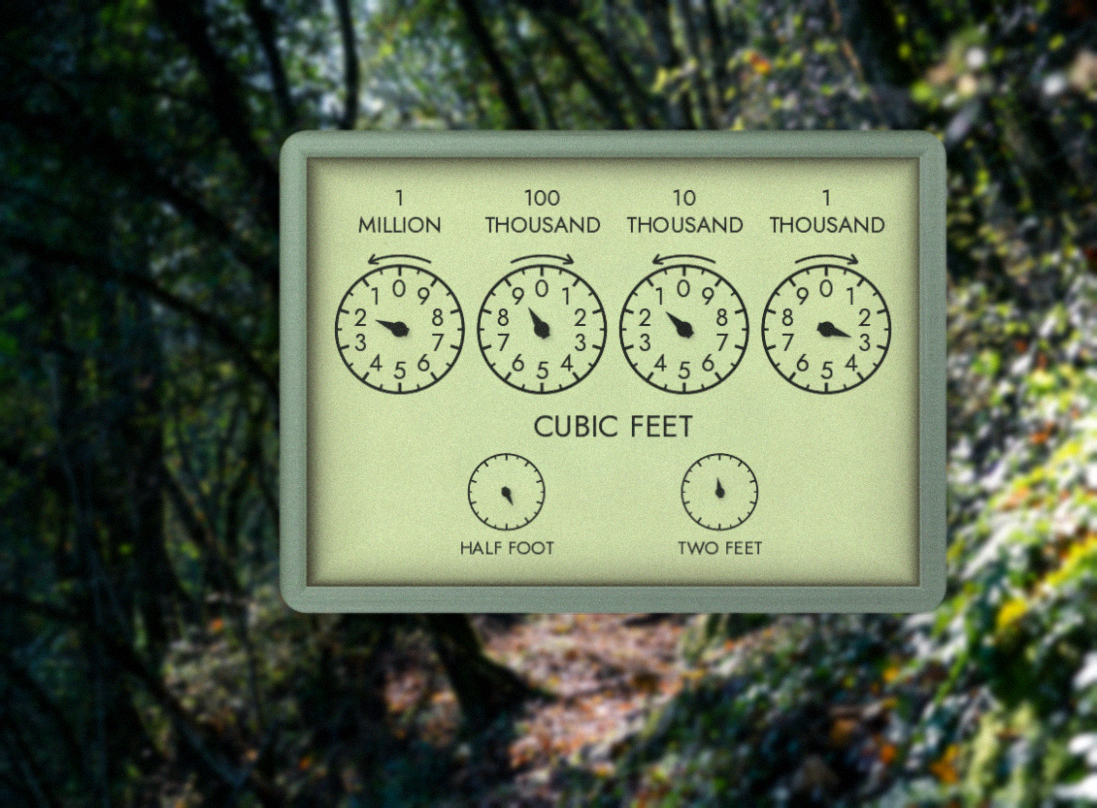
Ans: {"value": 191300, "unit": "ft³"}
